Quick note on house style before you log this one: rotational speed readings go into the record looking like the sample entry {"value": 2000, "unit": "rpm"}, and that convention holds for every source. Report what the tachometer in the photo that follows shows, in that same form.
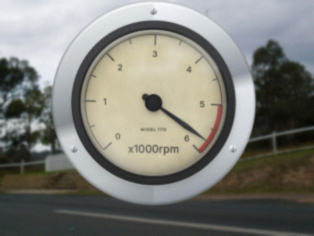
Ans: {"value": 5750, "unit": "rpm"}
